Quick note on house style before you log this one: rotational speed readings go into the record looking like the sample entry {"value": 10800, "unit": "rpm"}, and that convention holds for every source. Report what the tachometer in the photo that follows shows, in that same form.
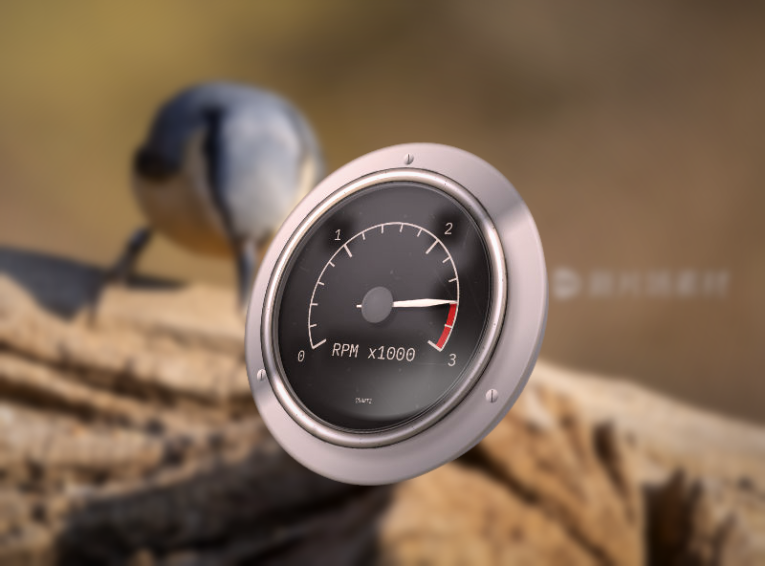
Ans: {"value": 2600, "unit": "rpm"}
